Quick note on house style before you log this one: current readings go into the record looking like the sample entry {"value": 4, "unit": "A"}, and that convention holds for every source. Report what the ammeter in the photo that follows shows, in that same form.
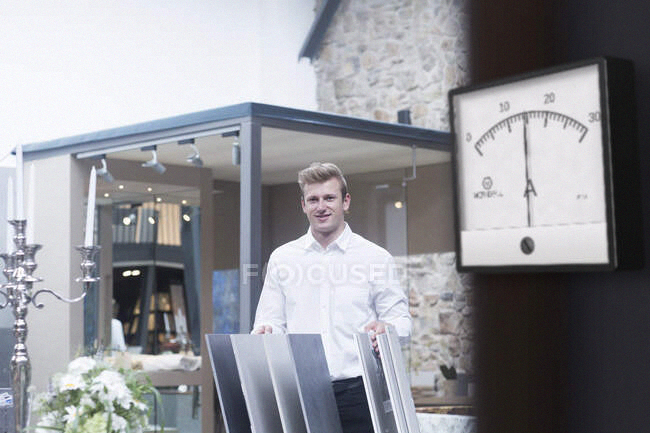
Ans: {"value": 15, "unit": "A"}
